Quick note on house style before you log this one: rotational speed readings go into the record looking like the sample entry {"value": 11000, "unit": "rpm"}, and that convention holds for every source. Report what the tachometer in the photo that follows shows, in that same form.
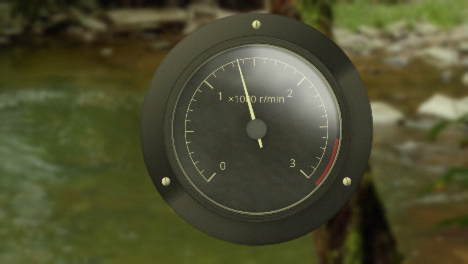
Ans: {"value": 1350, "unit": "rpm"}
